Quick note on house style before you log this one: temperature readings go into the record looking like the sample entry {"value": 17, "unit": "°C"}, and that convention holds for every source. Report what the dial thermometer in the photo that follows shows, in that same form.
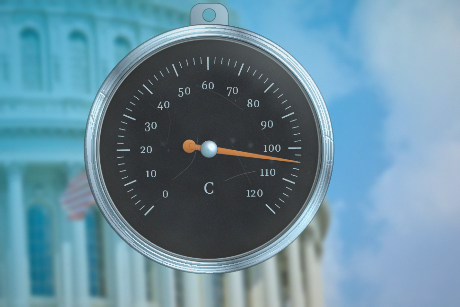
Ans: {"value": 104, "unit": "°C"}
